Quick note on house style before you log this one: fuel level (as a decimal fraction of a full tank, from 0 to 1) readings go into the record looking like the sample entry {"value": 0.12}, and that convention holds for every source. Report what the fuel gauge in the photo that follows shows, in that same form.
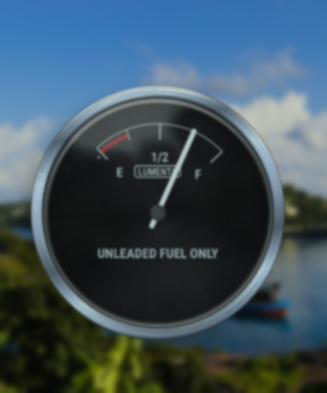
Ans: {"value": 0.75}
